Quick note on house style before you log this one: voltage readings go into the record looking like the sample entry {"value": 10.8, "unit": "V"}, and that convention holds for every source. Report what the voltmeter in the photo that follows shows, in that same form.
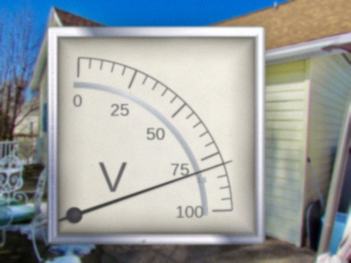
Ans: {"value": 80, "unit": "V"}
